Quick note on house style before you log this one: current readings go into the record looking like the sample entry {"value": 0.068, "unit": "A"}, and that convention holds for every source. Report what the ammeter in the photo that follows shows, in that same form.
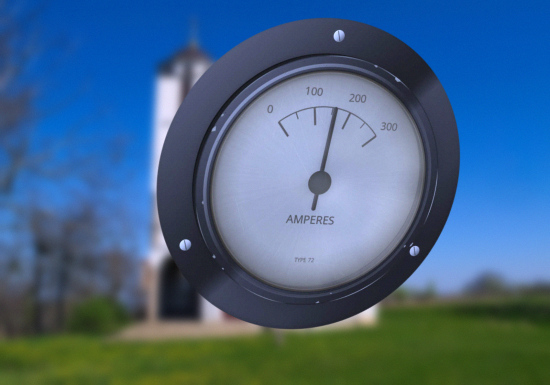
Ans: {"value": 150, "unit": "A"}
